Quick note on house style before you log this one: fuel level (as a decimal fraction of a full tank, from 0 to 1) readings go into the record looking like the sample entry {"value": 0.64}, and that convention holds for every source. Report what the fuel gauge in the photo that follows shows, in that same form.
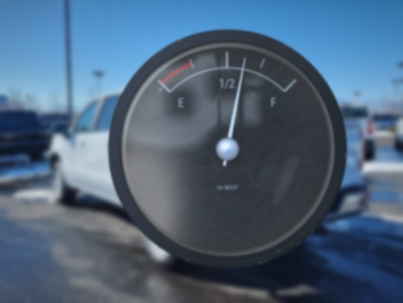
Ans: {"value": 0.625}
